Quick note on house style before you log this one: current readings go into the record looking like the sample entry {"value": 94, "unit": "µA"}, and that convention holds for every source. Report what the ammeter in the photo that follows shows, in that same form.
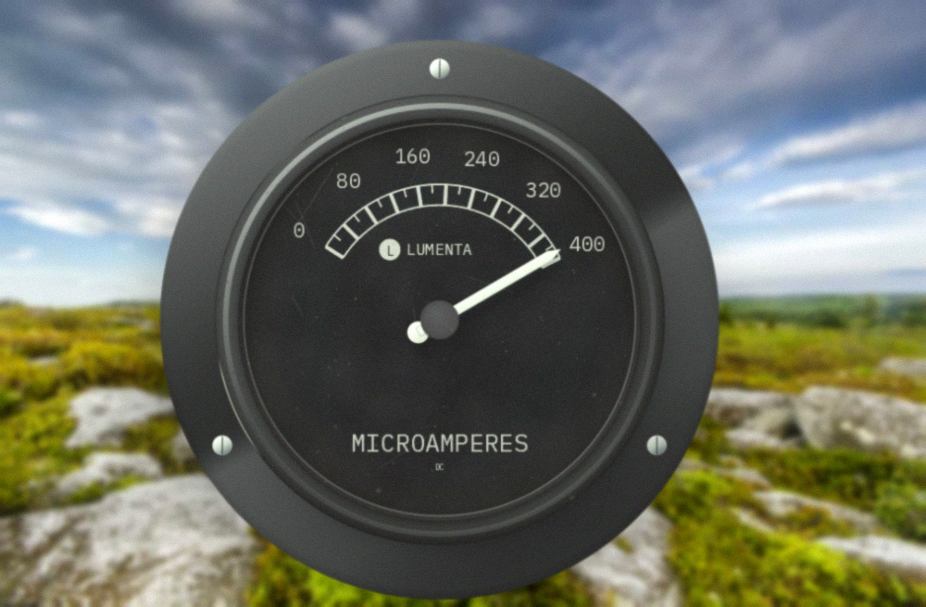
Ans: {"value": 390, "unit": "µA"}
